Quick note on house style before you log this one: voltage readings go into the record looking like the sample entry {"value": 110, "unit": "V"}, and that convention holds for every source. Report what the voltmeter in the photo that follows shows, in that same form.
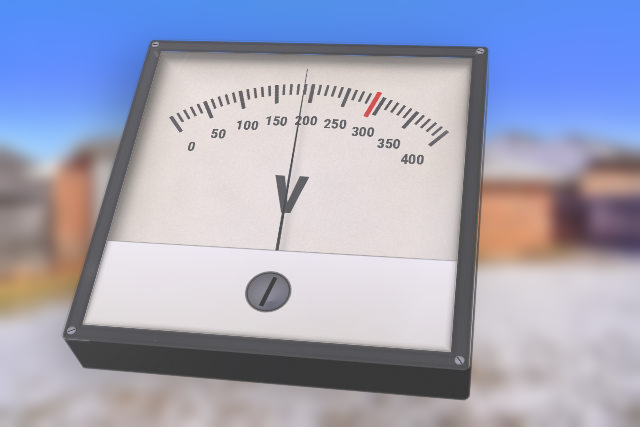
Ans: {"value": 190, "unit": "V"}
